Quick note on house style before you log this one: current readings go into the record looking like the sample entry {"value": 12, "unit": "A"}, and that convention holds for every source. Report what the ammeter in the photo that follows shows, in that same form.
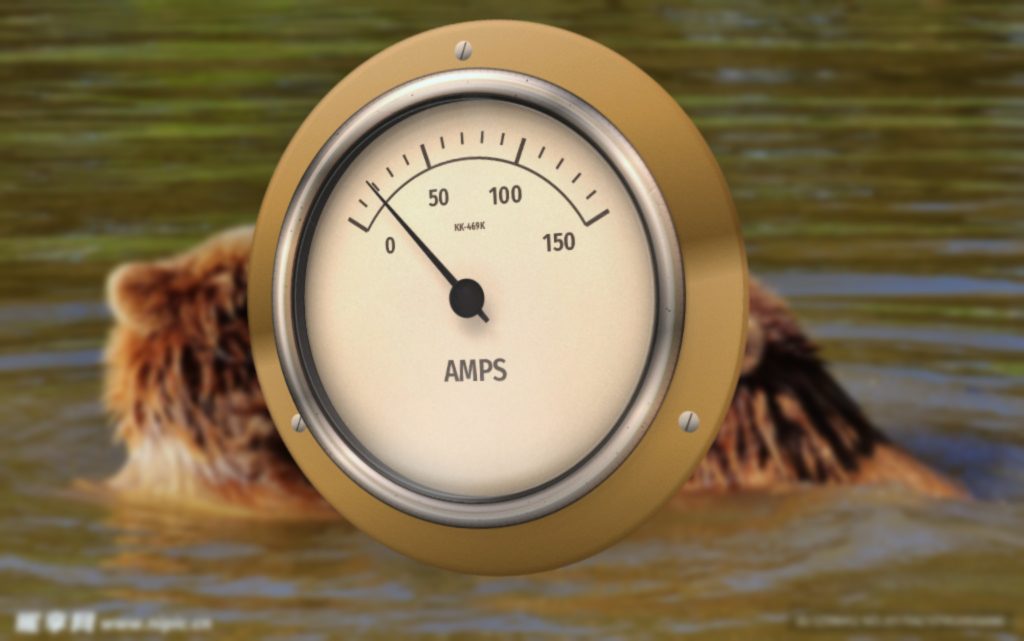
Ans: {"value": 20, "unit": "A"}
